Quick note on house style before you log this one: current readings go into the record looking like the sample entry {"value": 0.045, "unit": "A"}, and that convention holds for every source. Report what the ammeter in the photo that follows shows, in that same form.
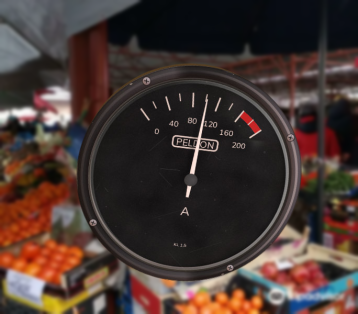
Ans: {"value": 100, "unit": "A"}
